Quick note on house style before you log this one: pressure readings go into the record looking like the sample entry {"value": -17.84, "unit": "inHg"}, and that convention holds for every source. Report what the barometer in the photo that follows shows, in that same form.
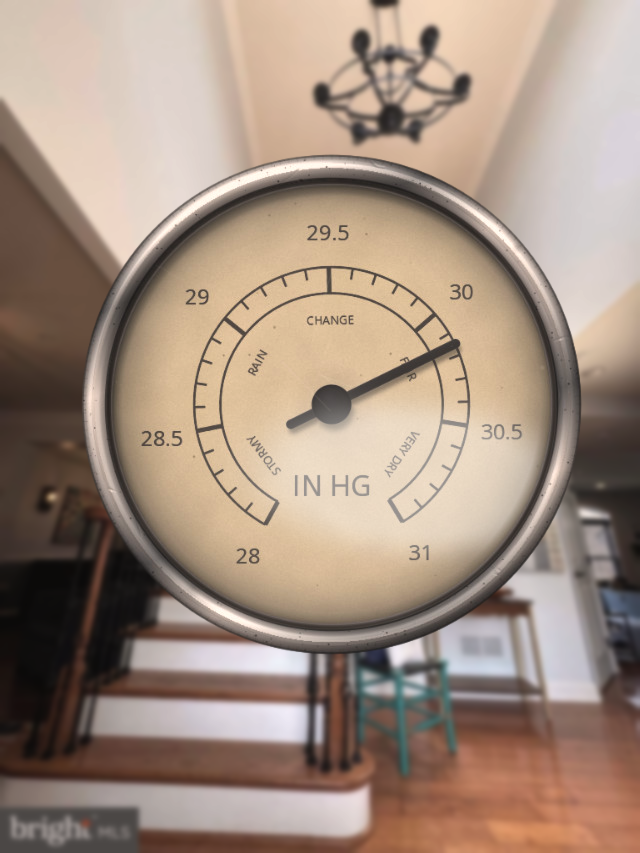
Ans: {"value": 30.15, "unit": "inHg"}
